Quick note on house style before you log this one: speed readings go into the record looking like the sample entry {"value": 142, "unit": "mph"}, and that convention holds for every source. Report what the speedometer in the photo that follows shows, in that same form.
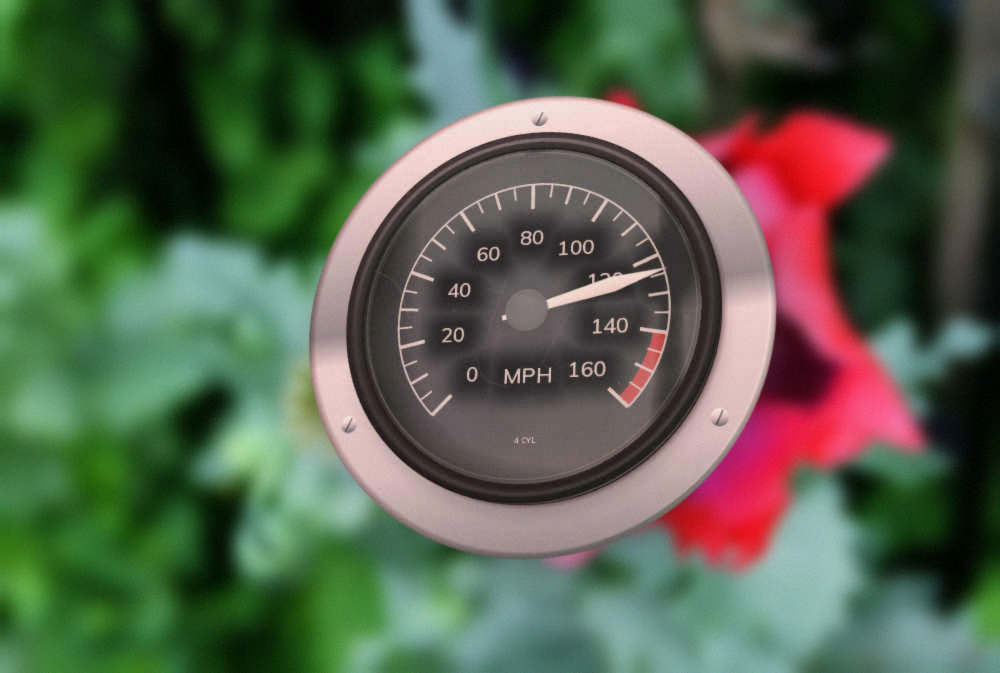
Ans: {"value": 125, "unit": "mph"}
